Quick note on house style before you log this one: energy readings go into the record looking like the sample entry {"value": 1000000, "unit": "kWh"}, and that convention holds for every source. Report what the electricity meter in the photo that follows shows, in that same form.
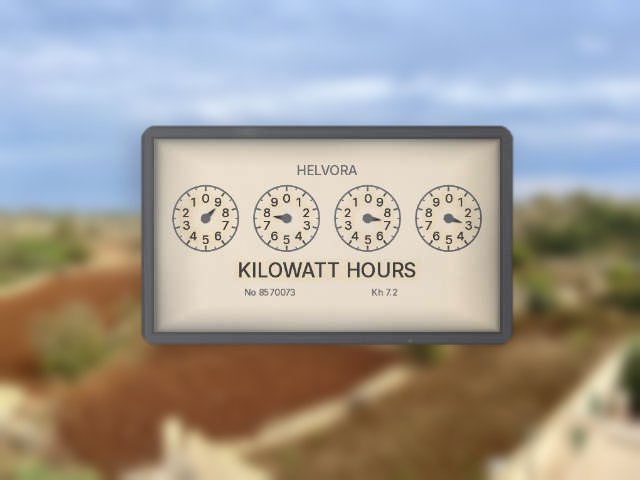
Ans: {"value": 8773, "unit": "kWh"}
